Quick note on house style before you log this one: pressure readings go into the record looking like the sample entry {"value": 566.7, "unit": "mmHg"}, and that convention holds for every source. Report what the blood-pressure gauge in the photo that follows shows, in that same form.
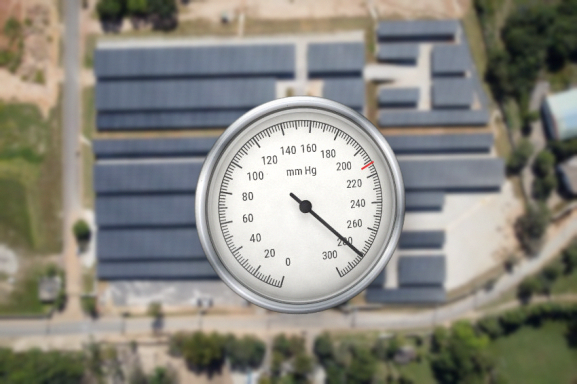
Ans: {"value": 280, "unit": "mmHg"}
